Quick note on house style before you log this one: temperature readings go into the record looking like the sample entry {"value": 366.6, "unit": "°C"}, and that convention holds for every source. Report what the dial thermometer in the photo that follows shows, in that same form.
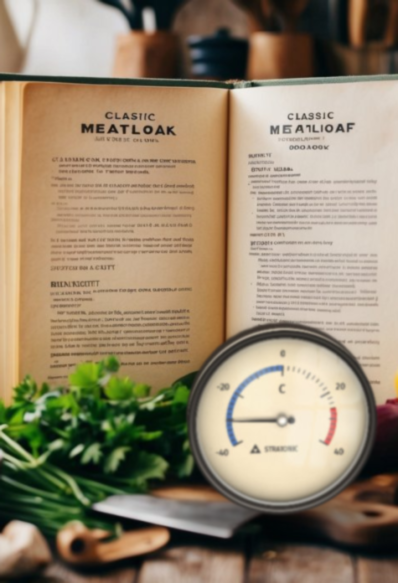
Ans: {"value": -30, "unit": "°C"}
